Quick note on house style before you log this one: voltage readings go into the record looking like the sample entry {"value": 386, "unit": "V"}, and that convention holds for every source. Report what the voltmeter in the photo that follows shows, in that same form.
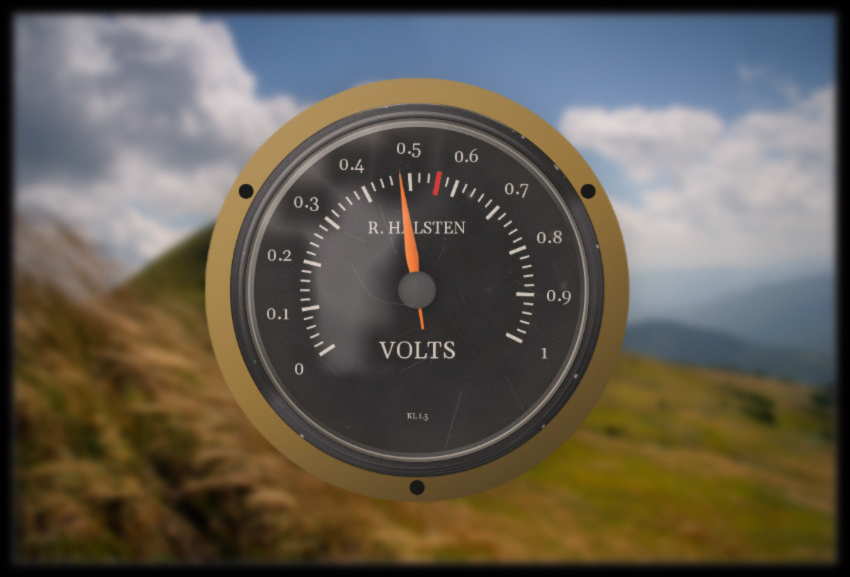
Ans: {"value": 0.48, "unit": "V"}
